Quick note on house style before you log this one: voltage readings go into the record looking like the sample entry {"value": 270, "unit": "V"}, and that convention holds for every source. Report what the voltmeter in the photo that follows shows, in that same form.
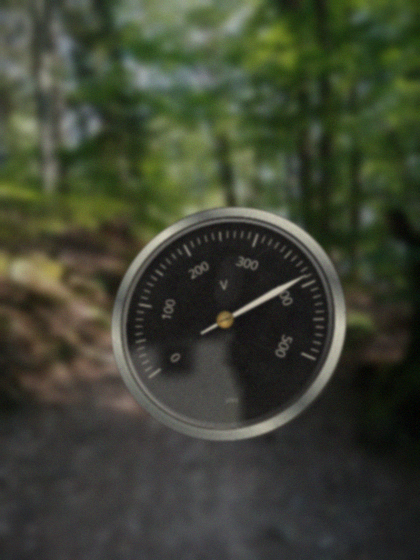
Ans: {"value": 390, "unit": "V"}
